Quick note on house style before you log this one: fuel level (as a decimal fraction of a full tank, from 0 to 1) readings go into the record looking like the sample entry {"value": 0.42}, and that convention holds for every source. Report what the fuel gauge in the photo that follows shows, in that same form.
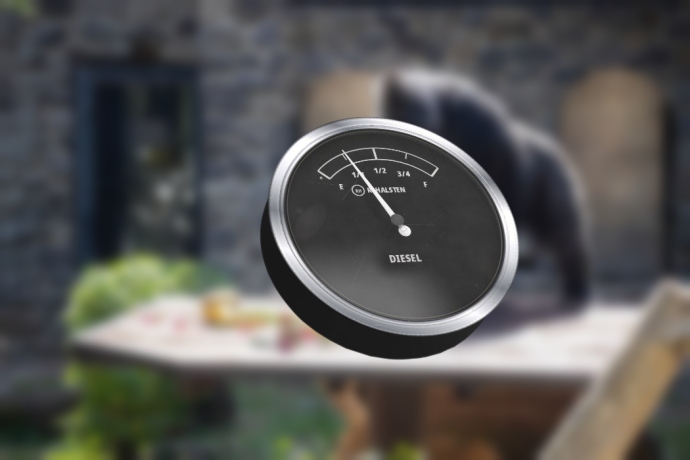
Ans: {"value": 0.25}
